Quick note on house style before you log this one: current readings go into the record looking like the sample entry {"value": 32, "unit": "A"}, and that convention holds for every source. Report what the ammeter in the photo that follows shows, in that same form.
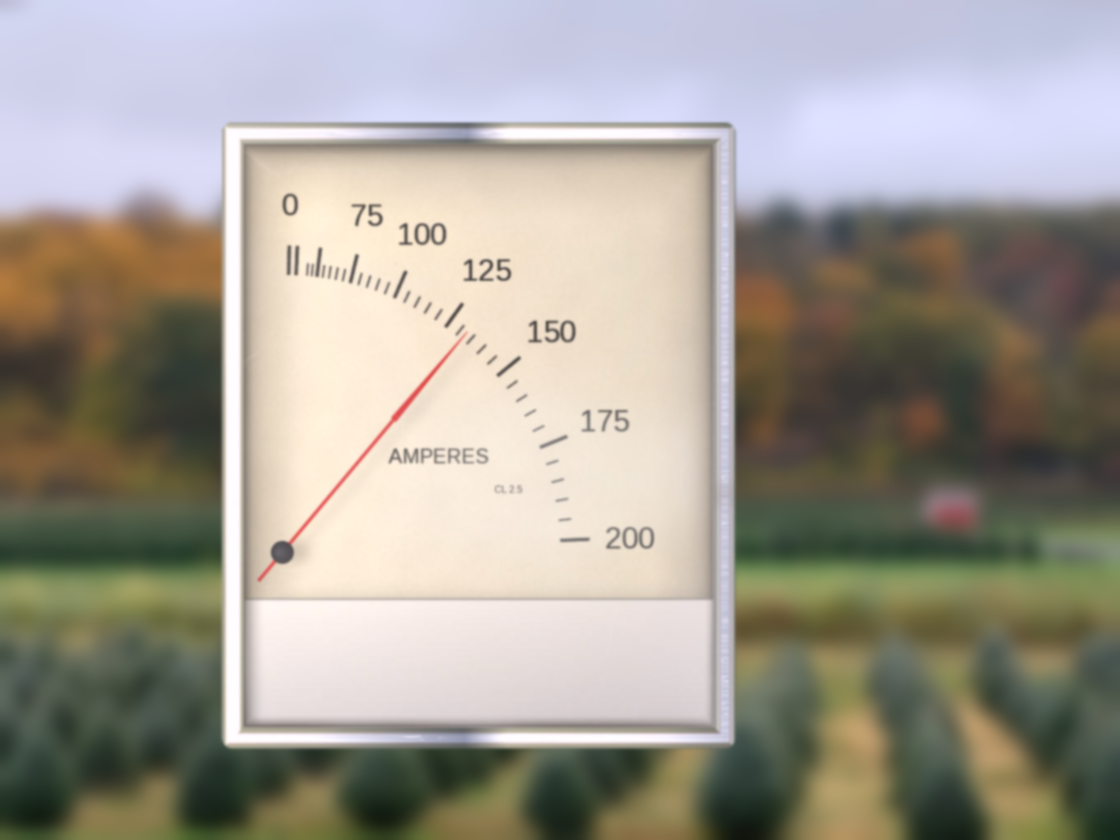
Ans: {"value": 132.5, "unit": "A"}
